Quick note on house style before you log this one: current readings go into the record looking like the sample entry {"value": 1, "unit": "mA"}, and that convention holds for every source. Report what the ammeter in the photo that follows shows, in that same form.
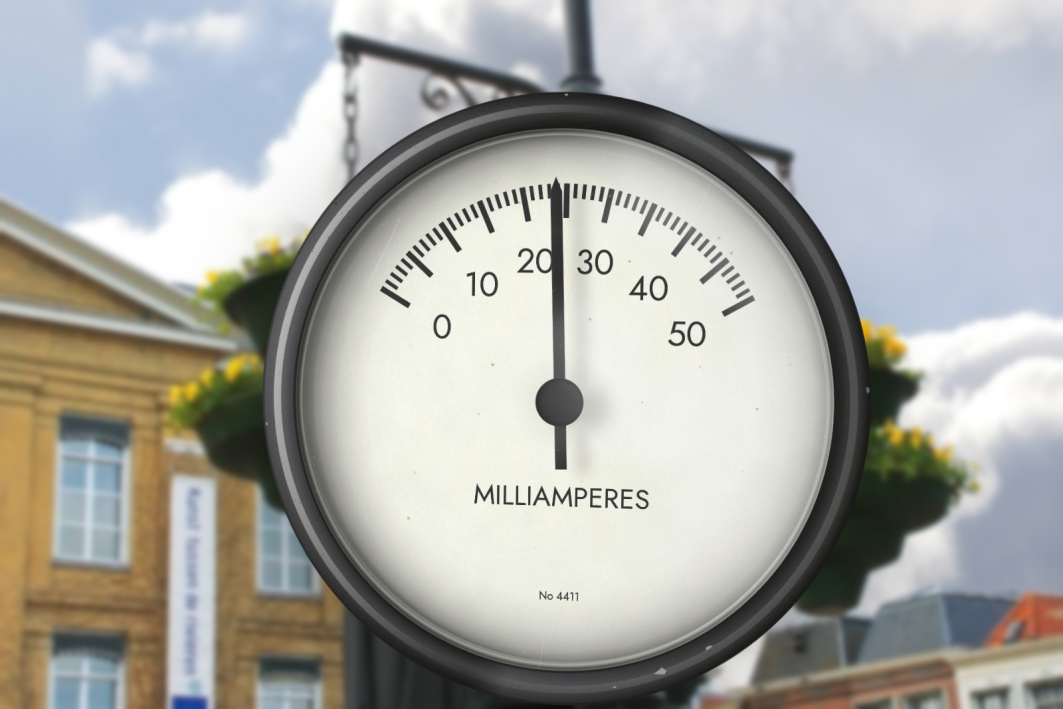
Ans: {"value": 24, "unit": "mA"}
